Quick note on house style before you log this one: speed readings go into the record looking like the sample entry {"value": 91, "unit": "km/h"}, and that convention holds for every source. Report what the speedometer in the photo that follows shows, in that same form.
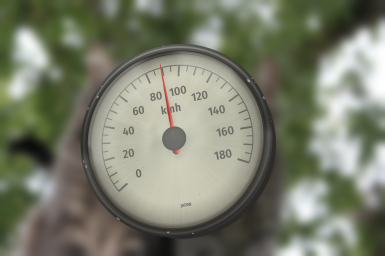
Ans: {"value": 90, "unit": "km/h"}
